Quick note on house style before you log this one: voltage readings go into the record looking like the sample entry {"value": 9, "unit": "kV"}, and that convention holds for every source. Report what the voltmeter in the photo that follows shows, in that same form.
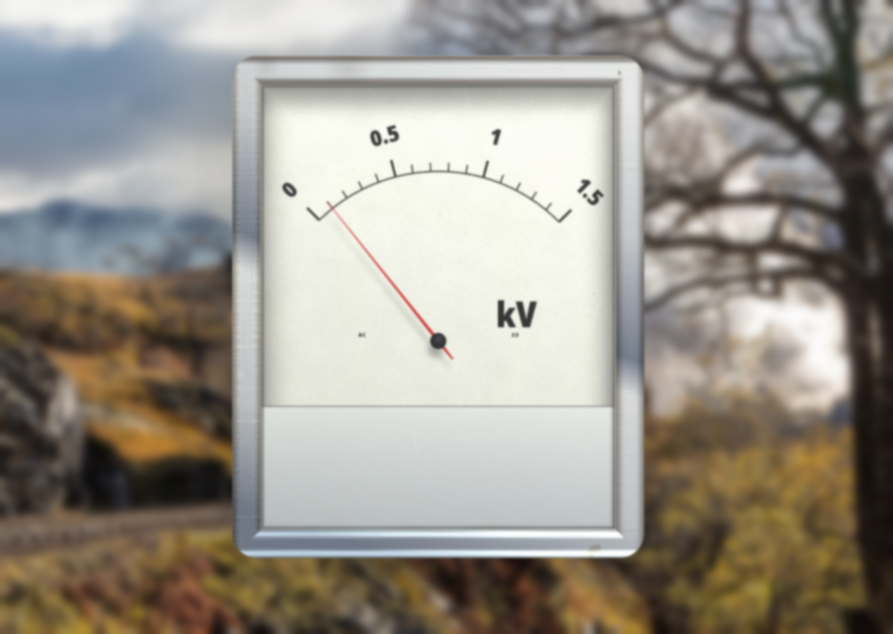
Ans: {"value": 0.1, "unit": "kV"}
